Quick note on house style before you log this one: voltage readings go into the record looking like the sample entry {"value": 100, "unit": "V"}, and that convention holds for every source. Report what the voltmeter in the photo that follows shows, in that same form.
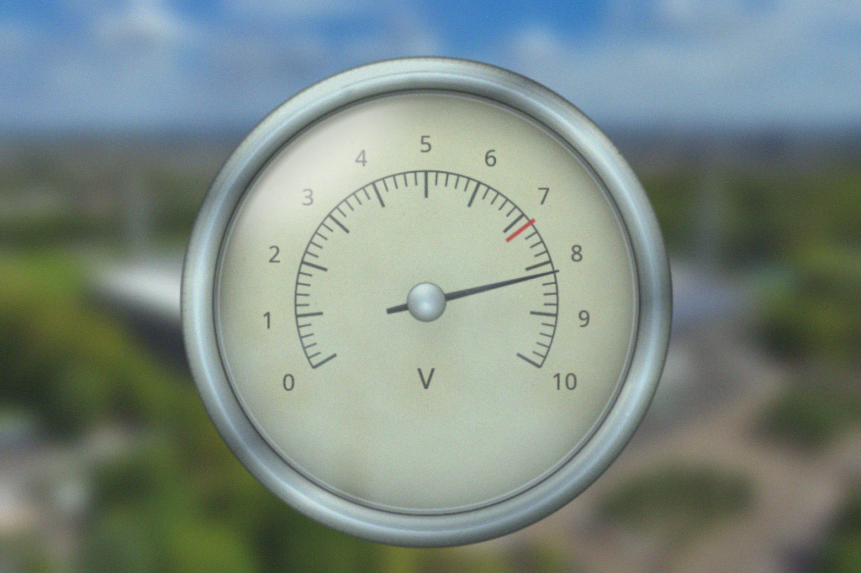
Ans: {"value": 8.2, "unit": "V"}
